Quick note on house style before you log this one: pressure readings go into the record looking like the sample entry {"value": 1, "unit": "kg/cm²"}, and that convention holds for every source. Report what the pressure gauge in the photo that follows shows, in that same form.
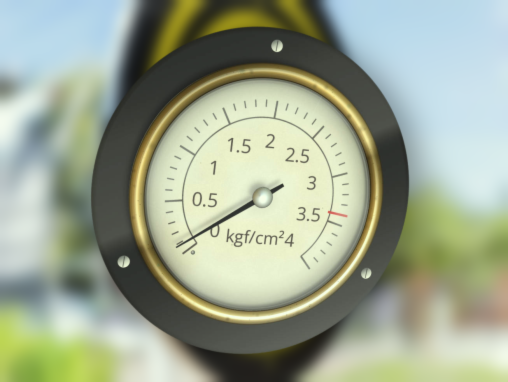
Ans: {"value": 0.1, "unit": "kg/cm²"}
